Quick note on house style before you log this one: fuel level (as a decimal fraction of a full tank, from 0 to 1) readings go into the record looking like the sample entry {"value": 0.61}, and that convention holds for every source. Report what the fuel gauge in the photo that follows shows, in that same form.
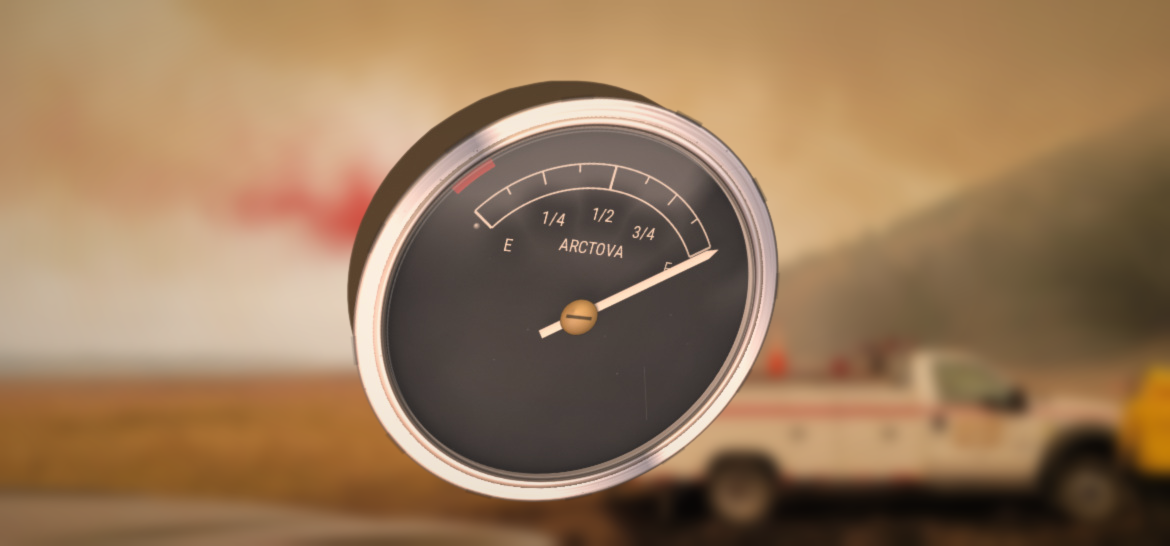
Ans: {"value": 1}
